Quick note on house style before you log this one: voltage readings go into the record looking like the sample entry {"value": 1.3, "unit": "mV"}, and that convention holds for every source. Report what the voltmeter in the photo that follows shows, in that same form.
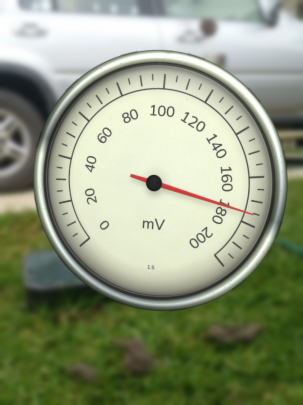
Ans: {"value": 175, "unit": "mV"}
